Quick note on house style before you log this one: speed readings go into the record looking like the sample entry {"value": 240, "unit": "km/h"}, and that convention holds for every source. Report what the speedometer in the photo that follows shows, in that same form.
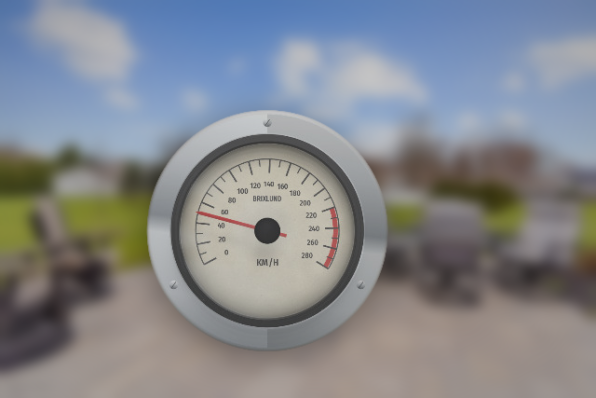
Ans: {"value": 50, "unit": "km/h"}
